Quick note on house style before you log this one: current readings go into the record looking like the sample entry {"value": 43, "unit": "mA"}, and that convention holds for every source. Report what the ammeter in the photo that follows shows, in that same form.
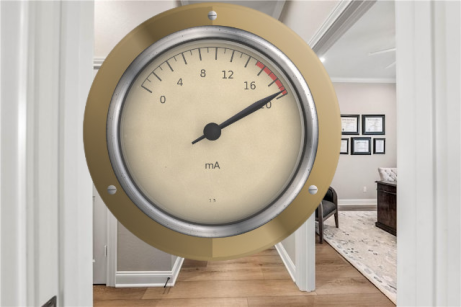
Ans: {"value": 19.5, "unit": "mA"}
